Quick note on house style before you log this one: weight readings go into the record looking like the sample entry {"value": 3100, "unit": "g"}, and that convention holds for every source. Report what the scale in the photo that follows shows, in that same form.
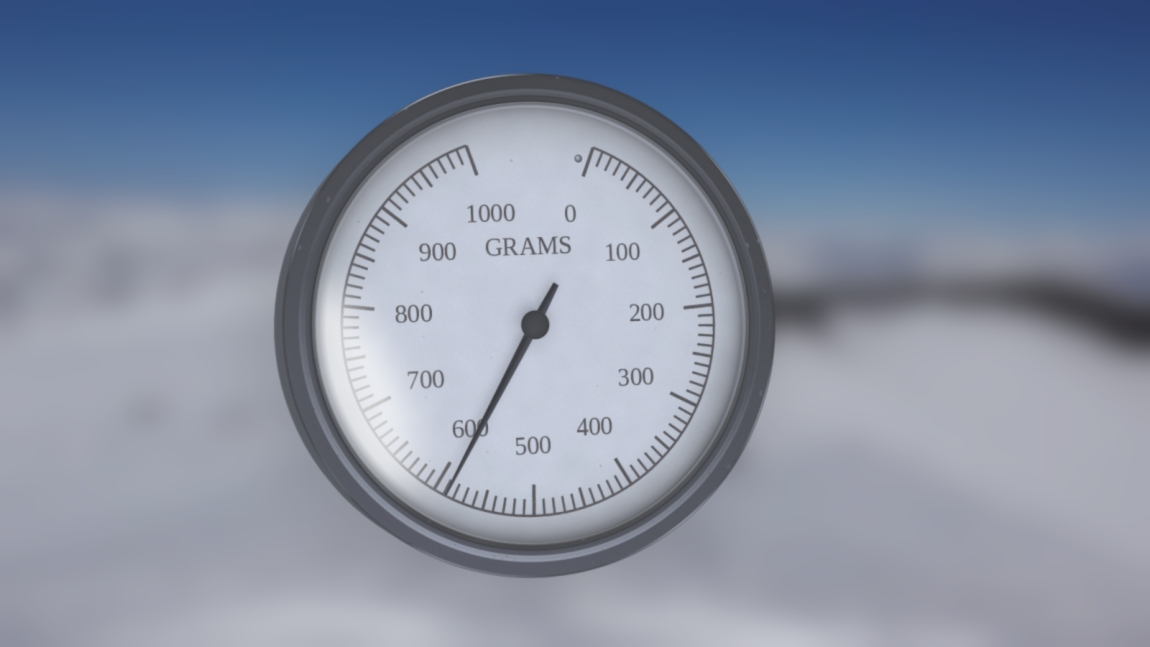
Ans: {"value": 590, "unit": "g"}
